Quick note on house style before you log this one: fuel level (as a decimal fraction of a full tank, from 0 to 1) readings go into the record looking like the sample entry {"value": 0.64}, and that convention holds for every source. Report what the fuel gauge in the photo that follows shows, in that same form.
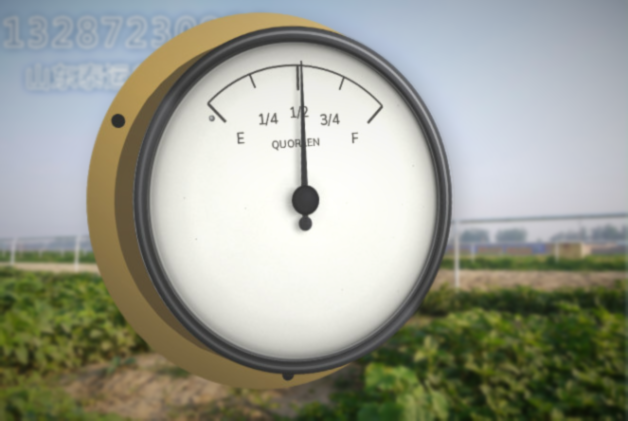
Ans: {"value": 0.5}
